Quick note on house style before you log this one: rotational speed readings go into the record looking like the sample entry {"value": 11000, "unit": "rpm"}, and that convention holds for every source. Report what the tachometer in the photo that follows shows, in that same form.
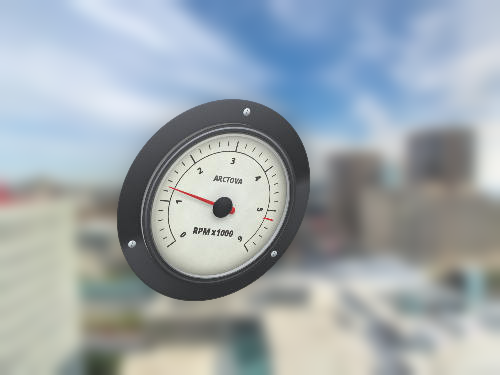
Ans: {"value": 1300, "unit": "rpm"}
